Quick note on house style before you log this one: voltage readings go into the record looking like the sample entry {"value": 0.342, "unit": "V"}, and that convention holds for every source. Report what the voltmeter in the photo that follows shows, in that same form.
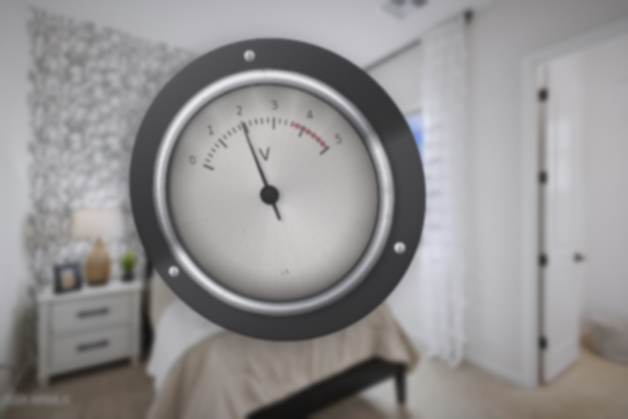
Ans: {"value": 2, "unit": "V"}
